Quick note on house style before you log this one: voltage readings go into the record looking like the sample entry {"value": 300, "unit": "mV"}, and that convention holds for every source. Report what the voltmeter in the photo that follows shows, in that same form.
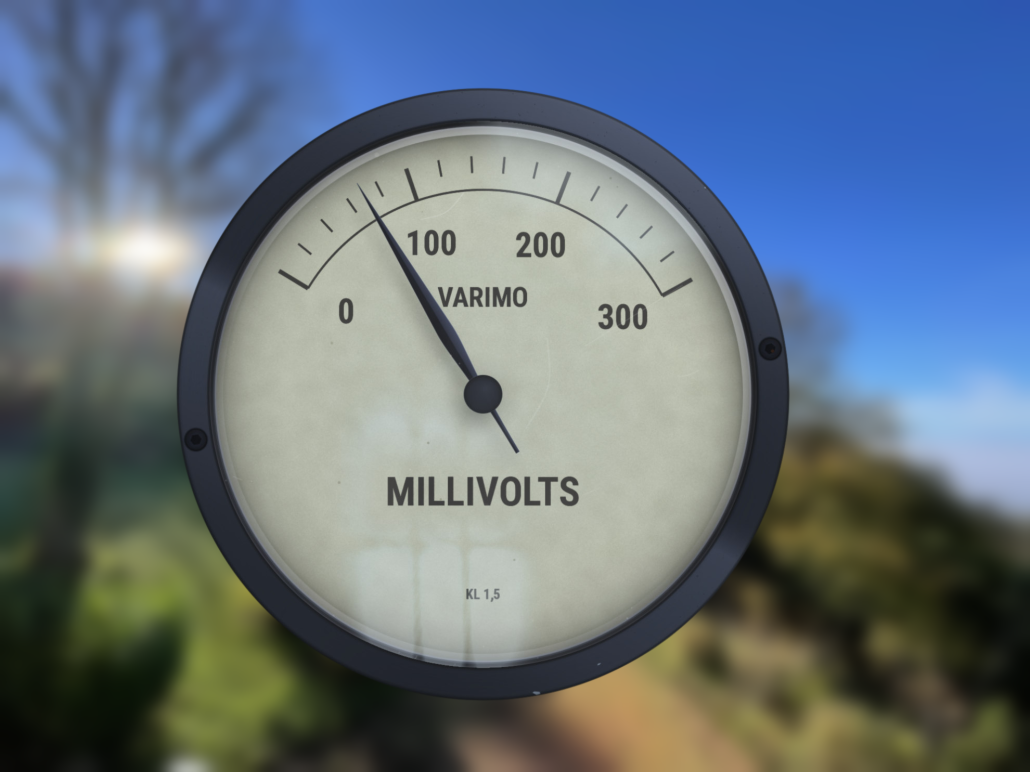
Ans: {"value": 70, "unit": "mV"}
